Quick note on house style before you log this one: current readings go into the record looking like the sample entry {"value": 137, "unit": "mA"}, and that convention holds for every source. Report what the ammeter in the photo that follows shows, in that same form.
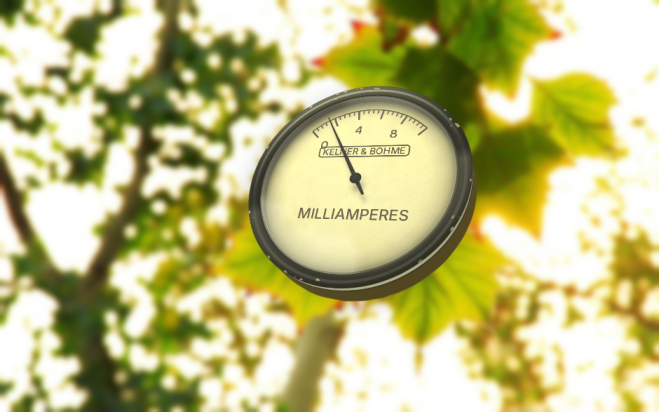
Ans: {"value": 1.6, "unit": "mA"}
